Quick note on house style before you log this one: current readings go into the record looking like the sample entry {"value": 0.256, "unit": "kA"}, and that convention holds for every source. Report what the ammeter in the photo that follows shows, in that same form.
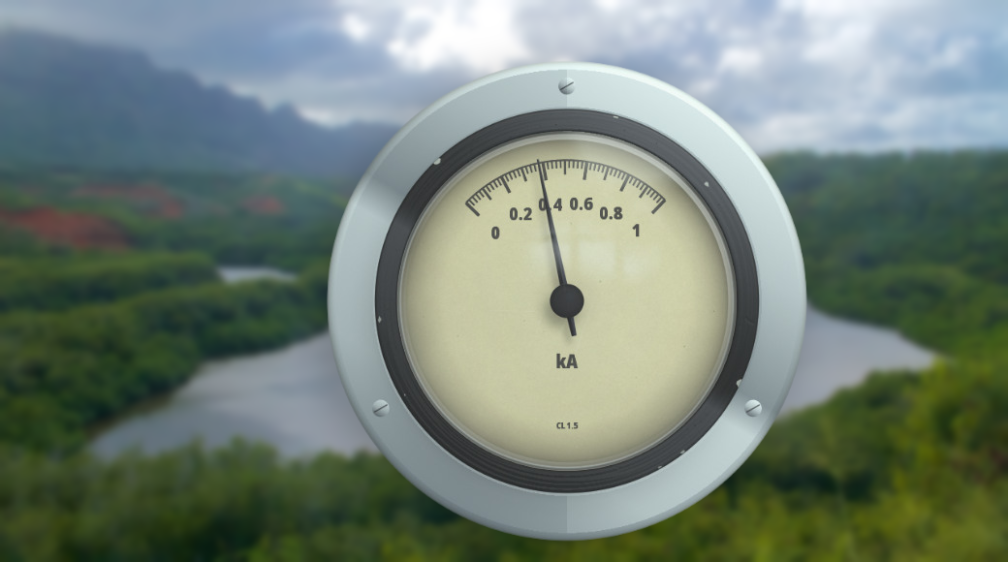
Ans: {"value": 0.38, "unit": "kA"}
